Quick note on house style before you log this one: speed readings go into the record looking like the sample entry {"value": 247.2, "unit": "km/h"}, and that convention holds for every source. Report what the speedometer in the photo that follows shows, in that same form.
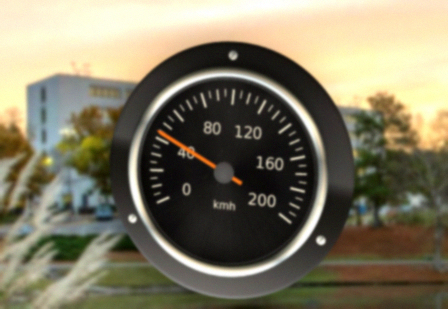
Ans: {"value": 45, "unit": "km/h"}
